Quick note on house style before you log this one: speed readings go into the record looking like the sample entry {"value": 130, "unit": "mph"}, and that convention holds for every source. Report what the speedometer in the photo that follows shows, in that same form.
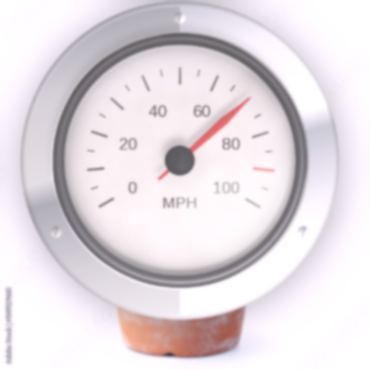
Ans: {"value": 70, "unit": "mph"}
